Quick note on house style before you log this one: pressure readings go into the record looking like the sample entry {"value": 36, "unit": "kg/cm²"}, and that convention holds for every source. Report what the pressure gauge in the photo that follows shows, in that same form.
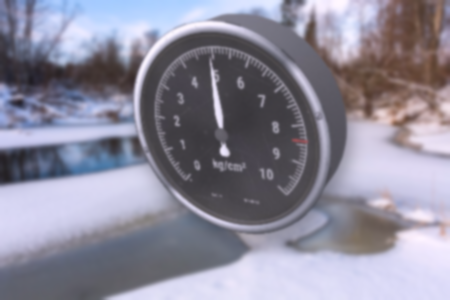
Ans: {"value": 5, "unit": "kg/cm²"}
